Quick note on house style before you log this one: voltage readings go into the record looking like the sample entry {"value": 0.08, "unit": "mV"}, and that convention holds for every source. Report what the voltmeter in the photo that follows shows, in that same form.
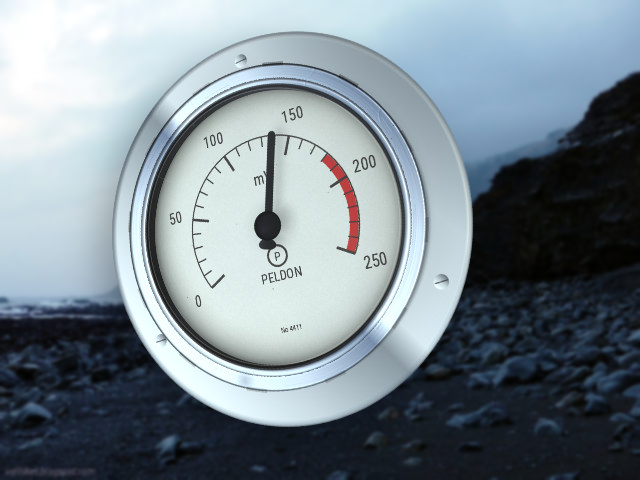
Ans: {"value": 140, "unit": "mV"}
